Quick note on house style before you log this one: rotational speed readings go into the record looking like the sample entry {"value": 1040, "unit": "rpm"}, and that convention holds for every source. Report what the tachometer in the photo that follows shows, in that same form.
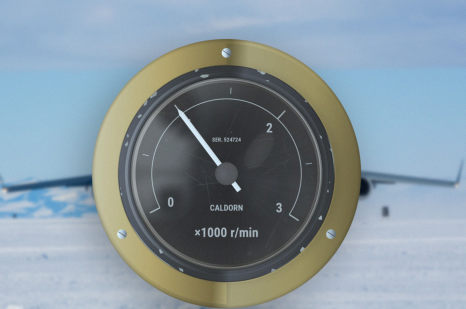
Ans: {"value": 1000, "unit": "rpm"}
